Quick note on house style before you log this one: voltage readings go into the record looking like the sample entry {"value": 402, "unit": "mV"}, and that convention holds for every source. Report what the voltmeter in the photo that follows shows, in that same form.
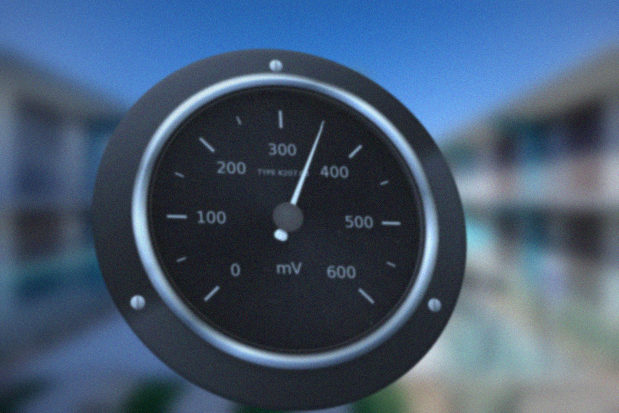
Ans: {"value": 350, "unit": "mV"}
